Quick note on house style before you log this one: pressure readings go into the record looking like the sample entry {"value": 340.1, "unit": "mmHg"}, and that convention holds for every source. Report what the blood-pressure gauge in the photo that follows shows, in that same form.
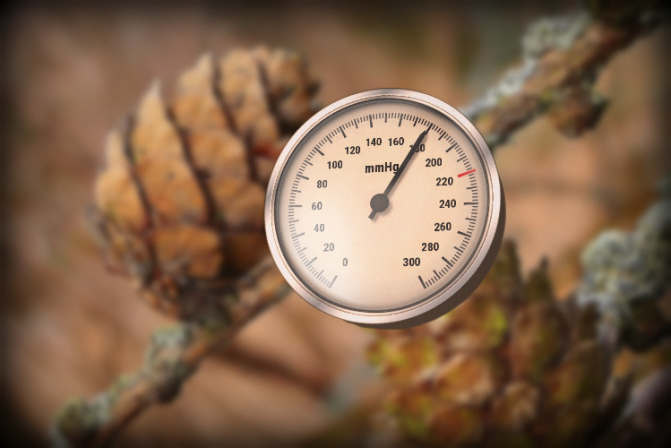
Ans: {"value": 180, "unit": "mmHg"}
